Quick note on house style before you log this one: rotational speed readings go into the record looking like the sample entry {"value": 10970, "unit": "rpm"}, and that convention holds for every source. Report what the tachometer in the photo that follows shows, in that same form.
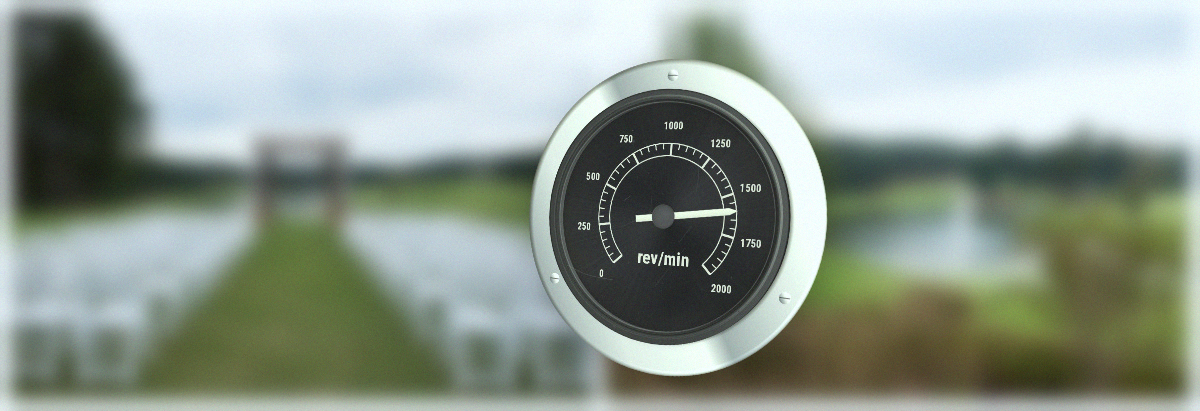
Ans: {"value": 1600, "unit": "rpm"}
